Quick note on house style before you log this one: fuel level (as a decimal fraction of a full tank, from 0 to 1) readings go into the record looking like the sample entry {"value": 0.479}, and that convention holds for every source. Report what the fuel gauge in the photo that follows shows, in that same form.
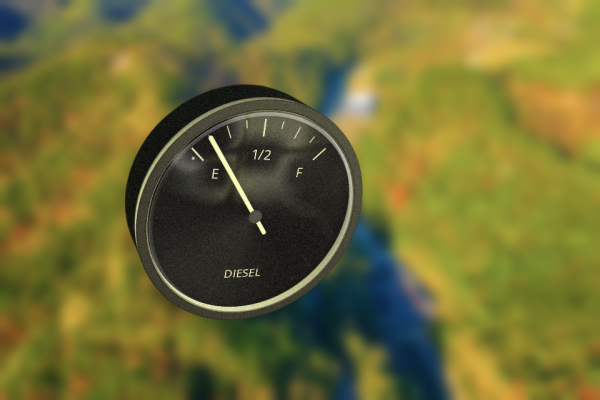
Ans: {"value": 0.125}
